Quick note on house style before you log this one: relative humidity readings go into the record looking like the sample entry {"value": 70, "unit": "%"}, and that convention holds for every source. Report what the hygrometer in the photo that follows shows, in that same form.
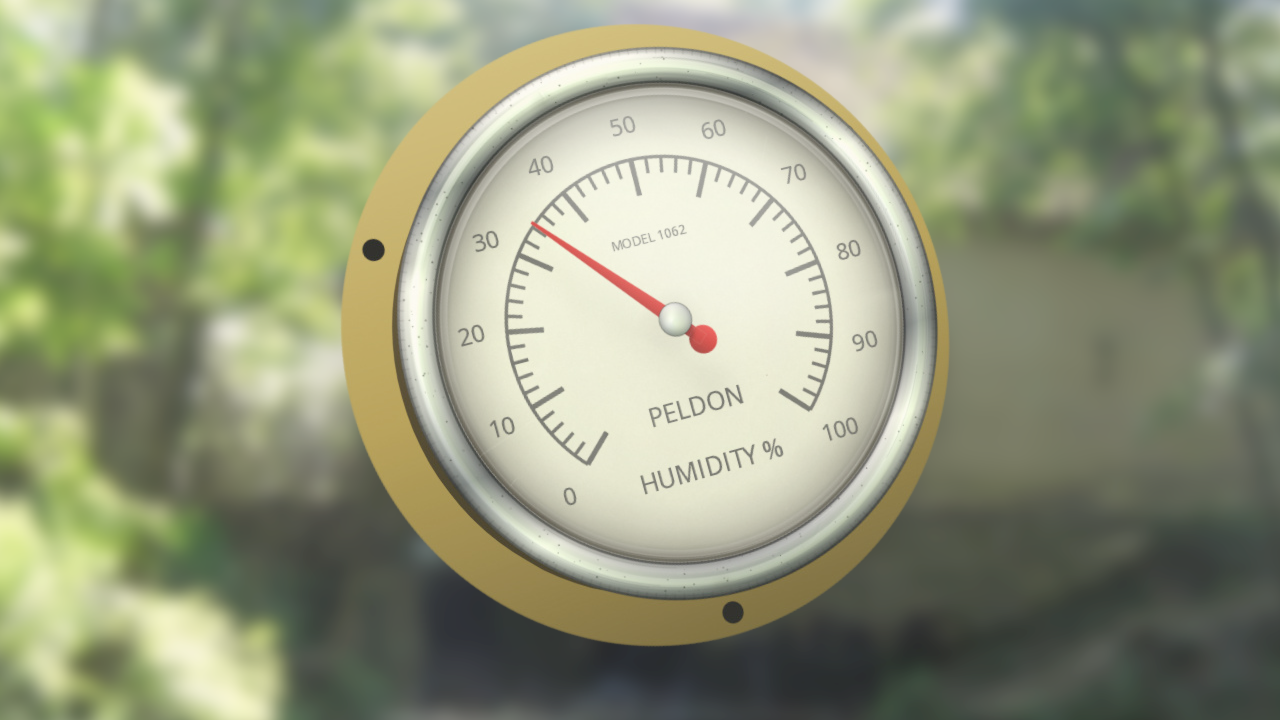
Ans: {"value": 34, "unit": "%"}
